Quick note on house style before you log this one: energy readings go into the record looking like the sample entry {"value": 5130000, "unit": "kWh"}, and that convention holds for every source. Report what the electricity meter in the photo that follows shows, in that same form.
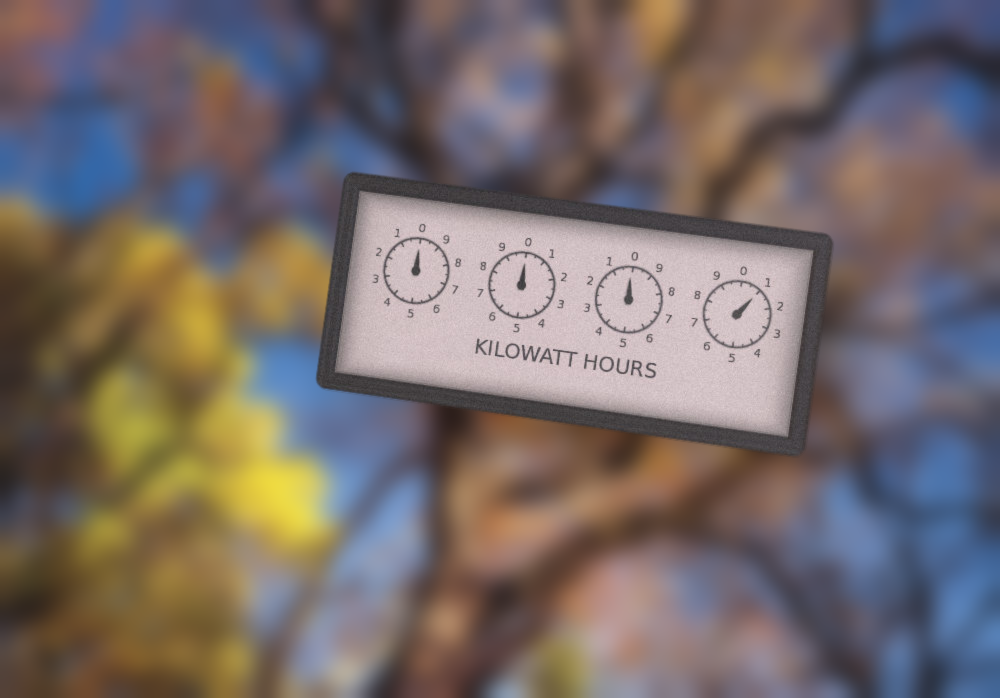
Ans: {"value": 1, "unit": "kWh"}
